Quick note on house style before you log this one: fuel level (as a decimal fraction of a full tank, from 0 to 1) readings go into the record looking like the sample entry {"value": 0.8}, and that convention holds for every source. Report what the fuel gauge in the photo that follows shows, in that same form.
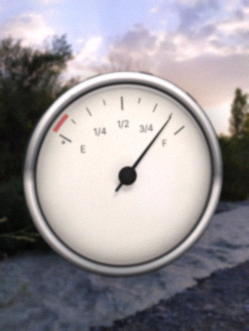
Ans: {"value": 0.875}
